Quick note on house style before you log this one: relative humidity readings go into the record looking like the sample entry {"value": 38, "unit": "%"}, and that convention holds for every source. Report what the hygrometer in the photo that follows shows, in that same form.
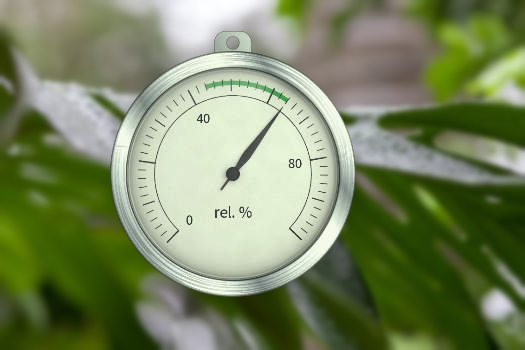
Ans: {"value": 64, "unit": "%"}
